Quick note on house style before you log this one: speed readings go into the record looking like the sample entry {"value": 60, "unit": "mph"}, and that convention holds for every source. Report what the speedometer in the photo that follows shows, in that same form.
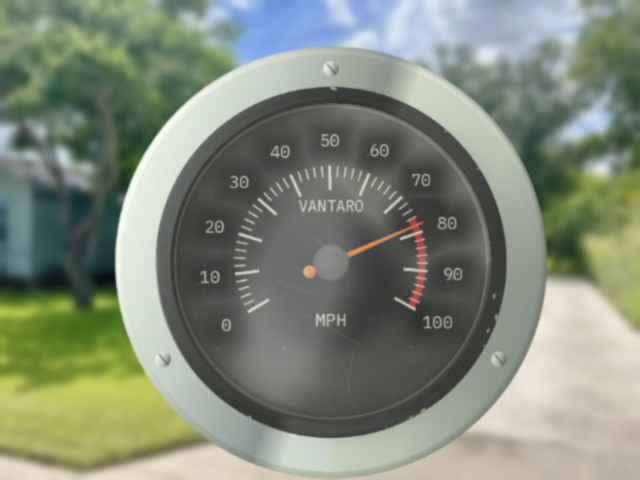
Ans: {"value": 78, "unit": "mph"}
